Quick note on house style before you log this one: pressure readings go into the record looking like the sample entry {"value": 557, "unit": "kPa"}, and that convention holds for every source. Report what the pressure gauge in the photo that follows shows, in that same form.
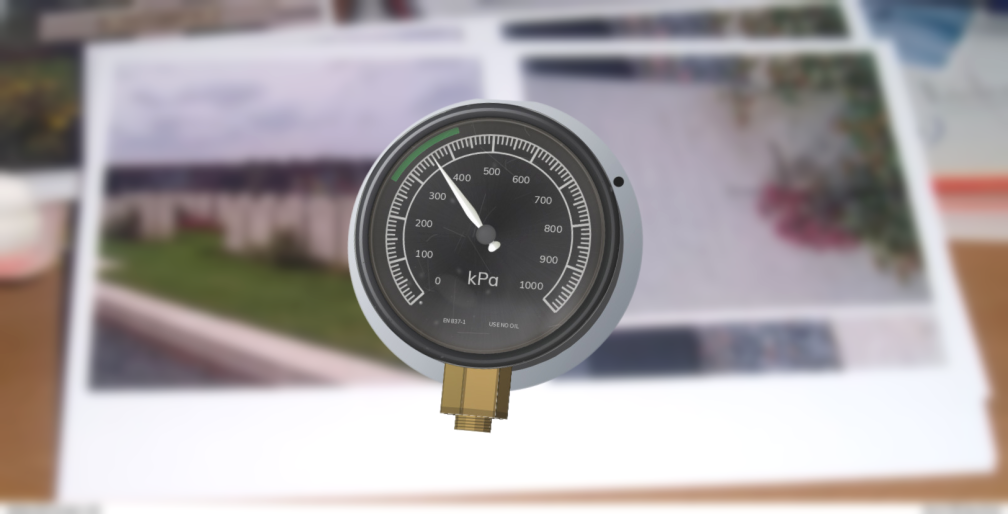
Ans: {"value": 360, "unit": "kPa"}
